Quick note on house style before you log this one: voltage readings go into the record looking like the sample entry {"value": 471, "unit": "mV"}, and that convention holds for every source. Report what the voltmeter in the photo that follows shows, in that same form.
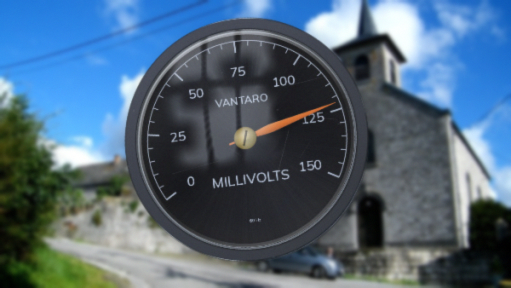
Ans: {"value": 122.5, "unit": "mV"}
